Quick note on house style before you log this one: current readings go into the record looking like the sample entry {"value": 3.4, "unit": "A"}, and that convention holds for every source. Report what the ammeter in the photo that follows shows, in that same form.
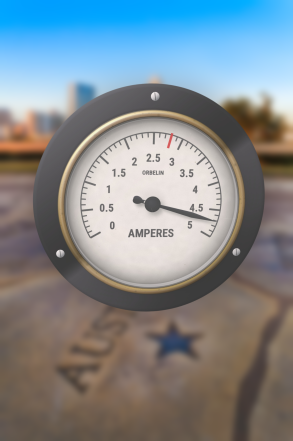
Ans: {"value": 4.7, "unit": "A"}
